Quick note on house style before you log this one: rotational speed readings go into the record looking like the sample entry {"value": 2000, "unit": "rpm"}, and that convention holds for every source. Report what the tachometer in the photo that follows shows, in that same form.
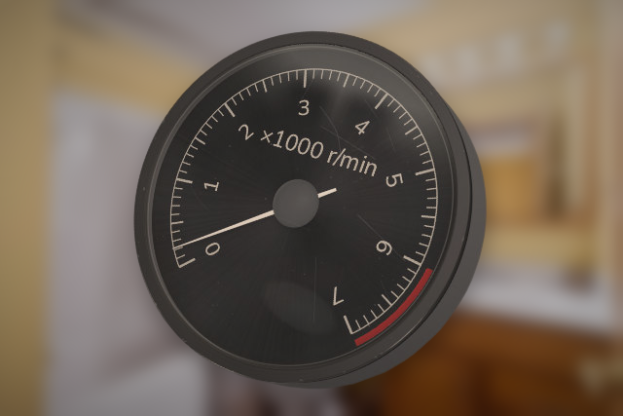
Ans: {"value": 200, "unit": "rpm"}
